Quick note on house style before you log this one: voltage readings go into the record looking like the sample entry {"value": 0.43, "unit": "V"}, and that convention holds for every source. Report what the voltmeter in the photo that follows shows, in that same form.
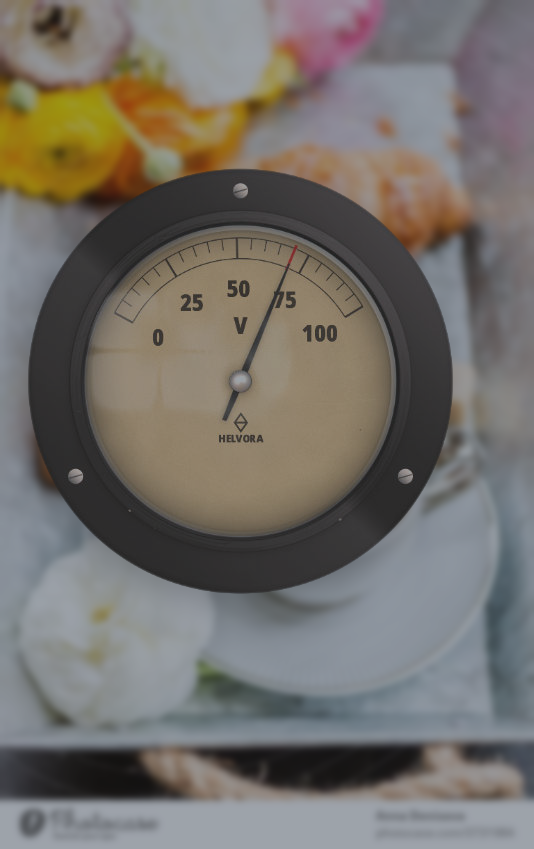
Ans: {"value": 70, "unit": "V"}
